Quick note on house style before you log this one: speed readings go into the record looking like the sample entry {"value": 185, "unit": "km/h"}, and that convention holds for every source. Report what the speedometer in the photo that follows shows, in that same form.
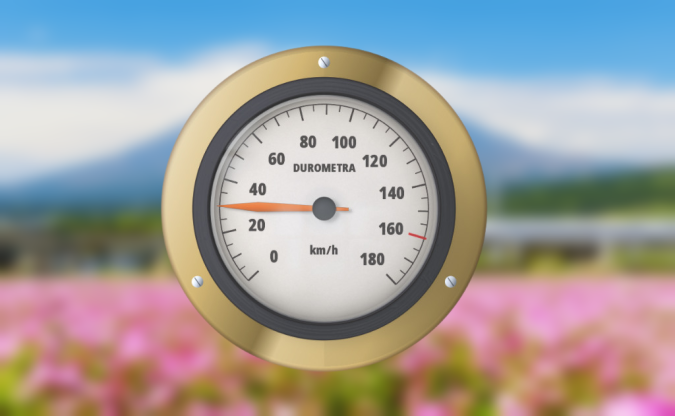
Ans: {"value": 30, "unit": "km/h"}
